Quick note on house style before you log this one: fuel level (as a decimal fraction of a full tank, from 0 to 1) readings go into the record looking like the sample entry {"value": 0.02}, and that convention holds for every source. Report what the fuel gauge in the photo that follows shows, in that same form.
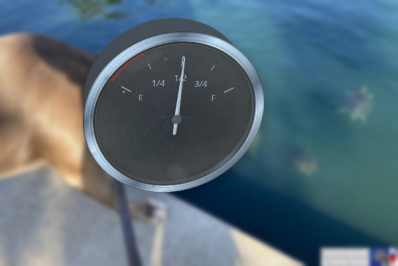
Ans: {"value": 0.5}
